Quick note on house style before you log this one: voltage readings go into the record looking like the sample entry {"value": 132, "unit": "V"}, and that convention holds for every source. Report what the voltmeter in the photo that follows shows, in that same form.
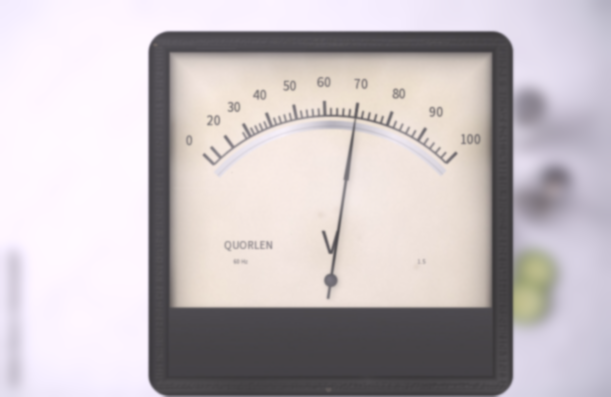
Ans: {"value": 70, "unit": "V"}
